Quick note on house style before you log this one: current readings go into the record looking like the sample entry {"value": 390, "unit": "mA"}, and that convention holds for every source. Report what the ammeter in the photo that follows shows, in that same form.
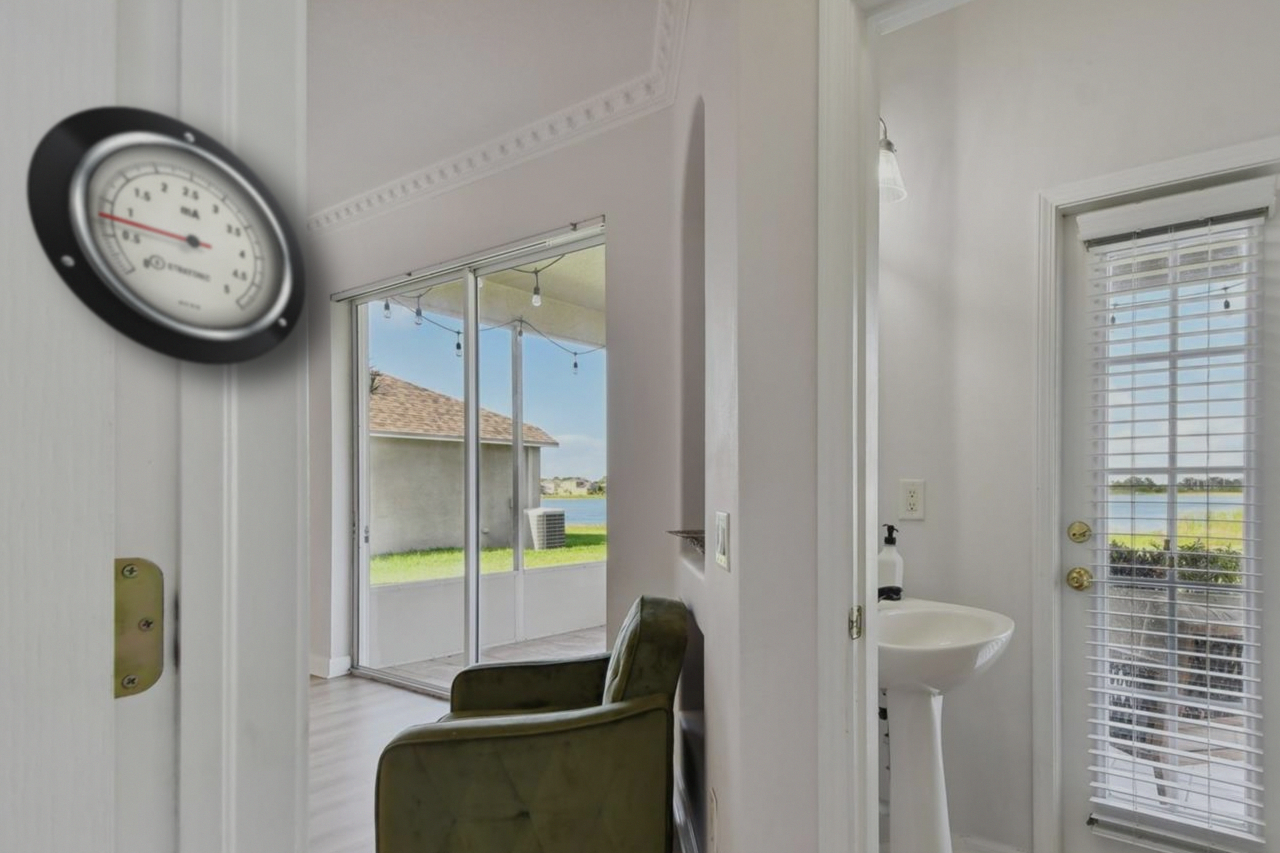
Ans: {"value": 0.75, "unit": "mA"}
